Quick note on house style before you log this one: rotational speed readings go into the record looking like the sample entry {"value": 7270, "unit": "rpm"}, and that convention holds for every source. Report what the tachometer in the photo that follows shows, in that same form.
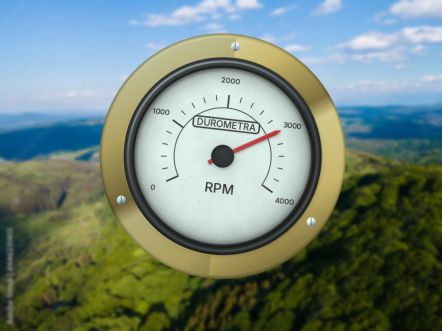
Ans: {"value": 3000, "unit": "rpm"}
